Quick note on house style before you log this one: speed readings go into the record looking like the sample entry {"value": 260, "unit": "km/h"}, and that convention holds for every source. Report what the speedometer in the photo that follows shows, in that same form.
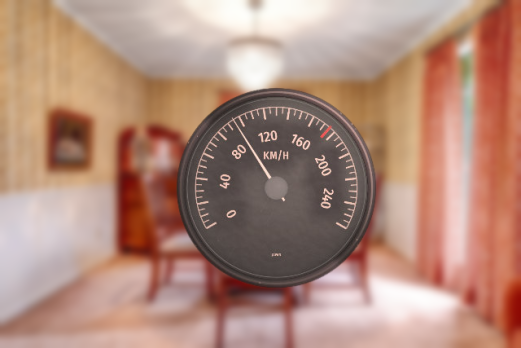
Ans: {"value": 95, "unit": "km/h"}
